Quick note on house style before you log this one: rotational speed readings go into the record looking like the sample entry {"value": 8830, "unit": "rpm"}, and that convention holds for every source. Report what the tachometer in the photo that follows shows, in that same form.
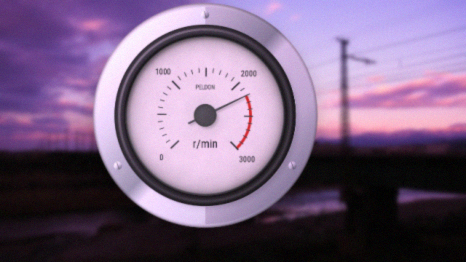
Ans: {"value": 2200, "unit": "rpm"}
